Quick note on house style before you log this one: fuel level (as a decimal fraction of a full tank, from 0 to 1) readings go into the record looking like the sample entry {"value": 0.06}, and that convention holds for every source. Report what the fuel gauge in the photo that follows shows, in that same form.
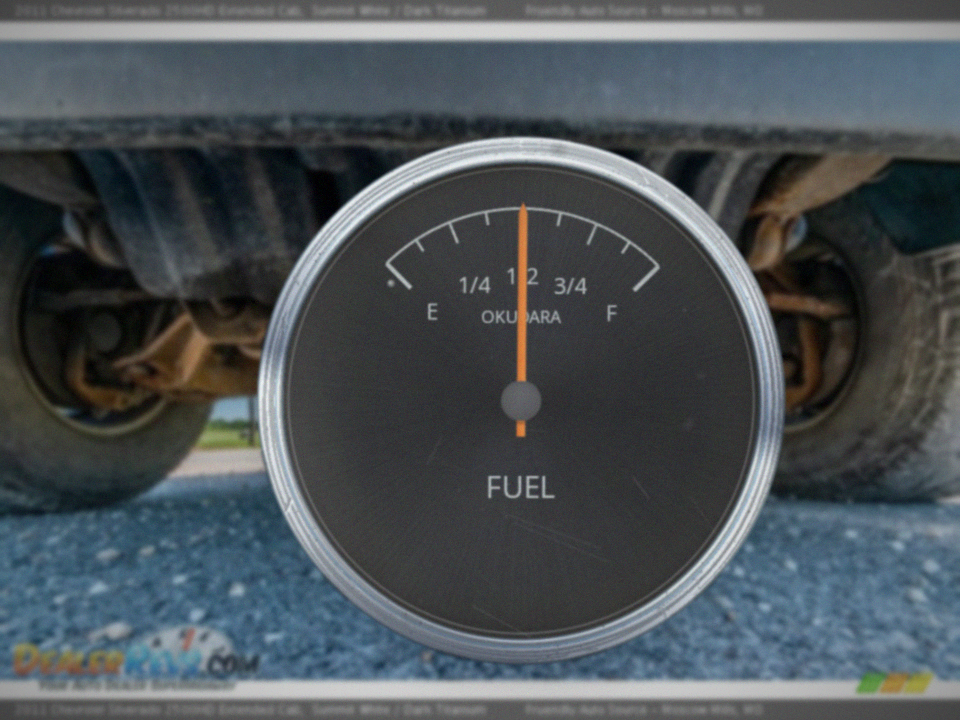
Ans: {"value": 0.5}
